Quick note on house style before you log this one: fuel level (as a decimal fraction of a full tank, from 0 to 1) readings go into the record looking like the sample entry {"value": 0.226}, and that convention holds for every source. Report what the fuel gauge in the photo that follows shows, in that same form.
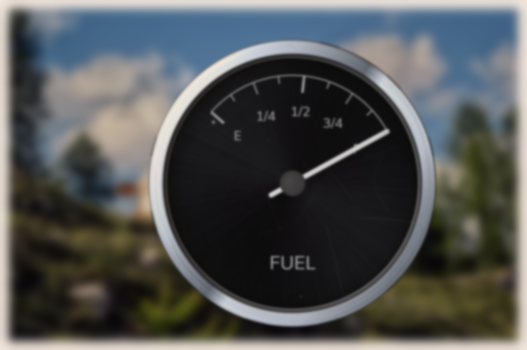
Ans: {"value": 1}
